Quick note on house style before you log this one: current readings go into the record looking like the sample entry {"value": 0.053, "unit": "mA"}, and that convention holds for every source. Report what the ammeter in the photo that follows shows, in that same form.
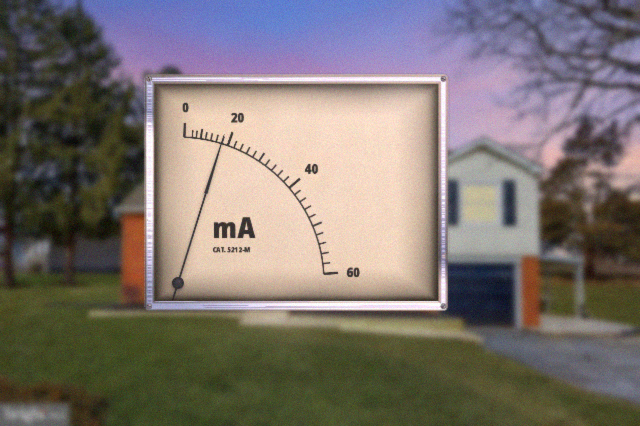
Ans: {"value": 18, "unit": "mA"}
